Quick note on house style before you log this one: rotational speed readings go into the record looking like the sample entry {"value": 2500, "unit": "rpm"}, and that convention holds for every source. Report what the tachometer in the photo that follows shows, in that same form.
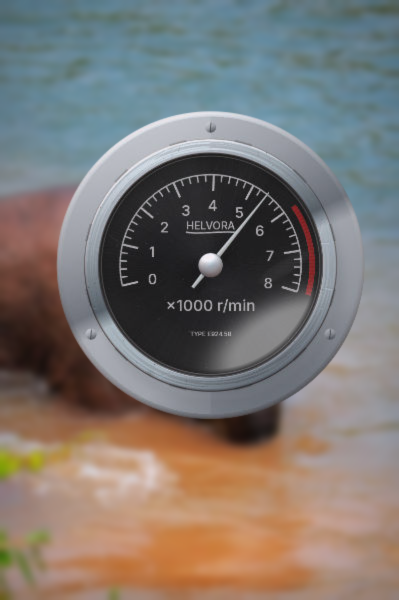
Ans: {"value": 5400, "unit": "rpm"}
